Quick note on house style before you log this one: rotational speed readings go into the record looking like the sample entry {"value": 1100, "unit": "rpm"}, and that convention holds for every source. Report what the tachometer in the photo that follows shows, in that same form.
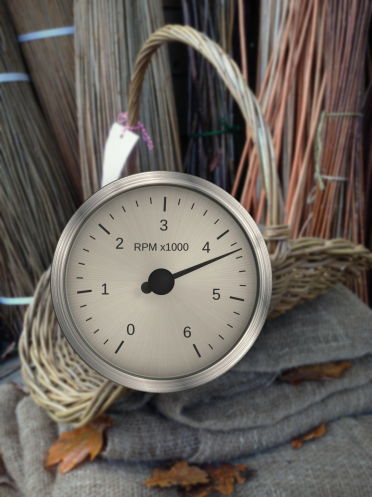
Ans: {"value": 4300, "unit": "rpm"}
